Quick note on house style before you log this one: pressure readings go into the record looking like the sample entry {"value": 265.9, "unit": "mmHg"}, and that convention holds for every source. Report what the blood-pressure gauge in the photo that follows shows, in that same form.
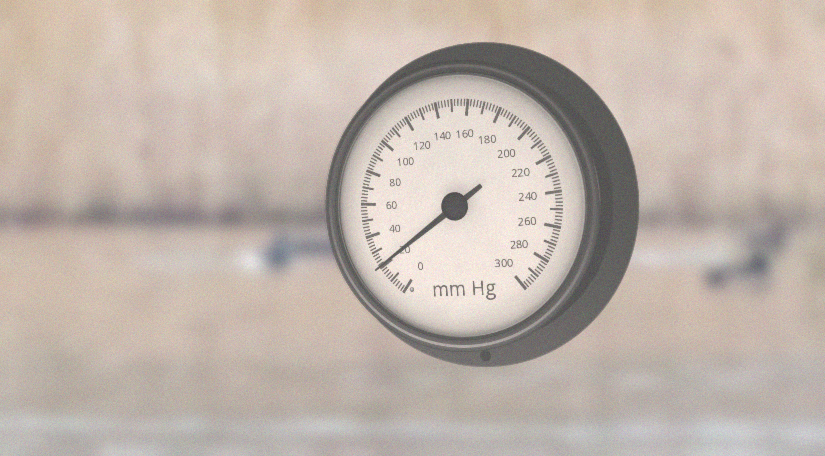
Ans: {"value": 20, "unit": "mmHg"}
